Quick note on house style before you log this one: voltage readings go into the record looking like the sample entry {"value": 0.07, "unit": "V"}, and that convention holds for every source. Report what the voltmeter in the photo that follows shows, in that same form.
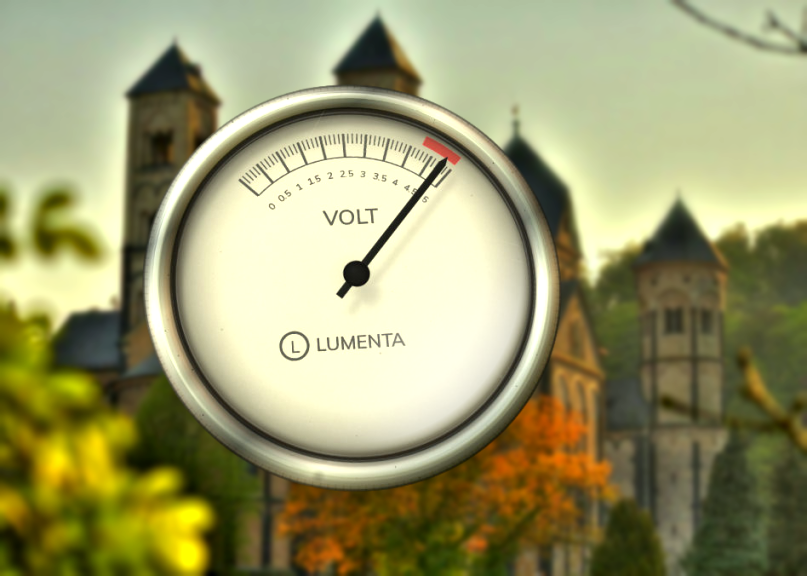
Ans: {"value": 4.8, "unit": "V"}
